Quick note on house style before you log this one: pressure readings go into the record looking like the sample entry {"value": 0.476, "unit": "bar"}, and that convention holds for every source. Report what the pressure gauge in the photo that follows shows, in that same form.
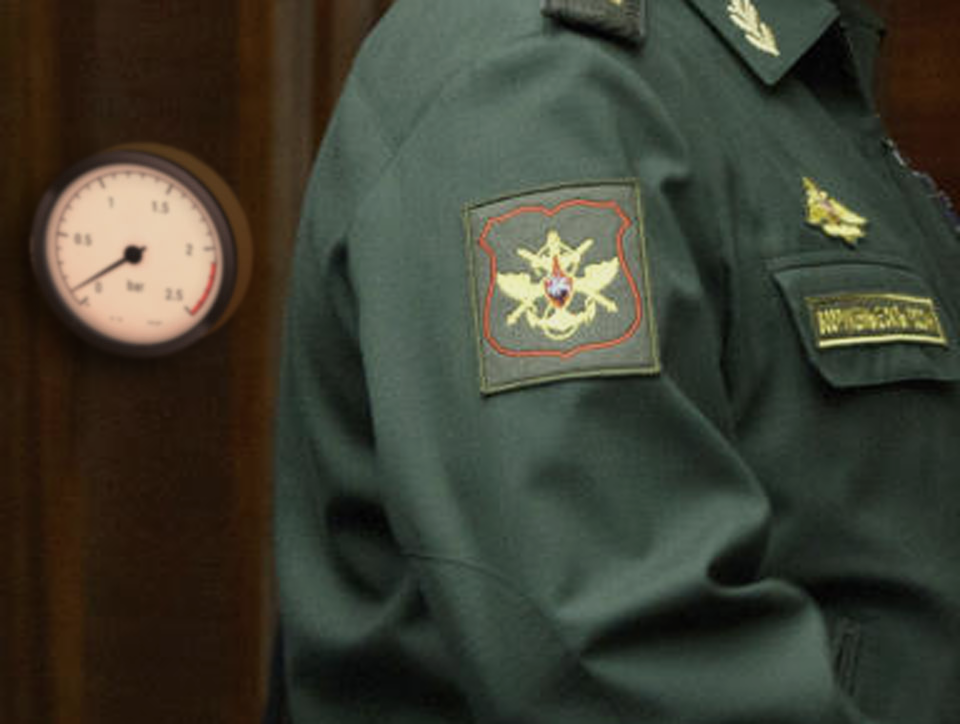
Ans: {"value": 0.1, "unit": "bar"}
